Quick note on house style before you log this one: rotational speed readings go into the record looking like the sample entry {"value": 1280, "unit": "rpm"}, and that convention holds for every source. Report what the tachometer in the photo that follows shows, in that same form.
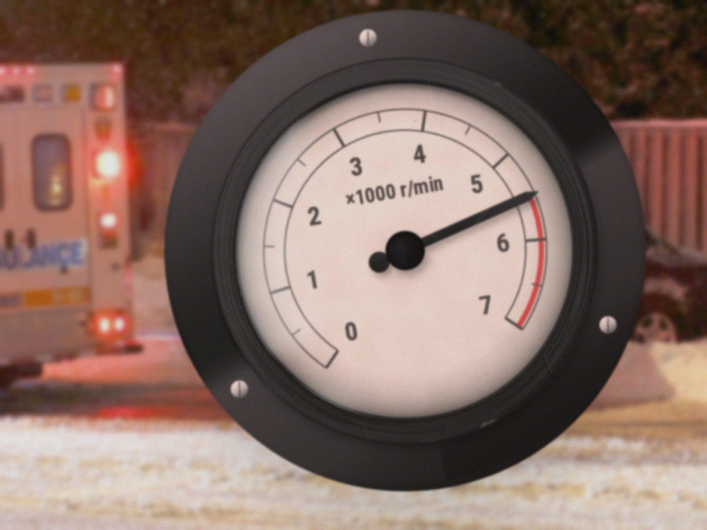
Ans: {"value": 5500, "unit": "rpm"}
